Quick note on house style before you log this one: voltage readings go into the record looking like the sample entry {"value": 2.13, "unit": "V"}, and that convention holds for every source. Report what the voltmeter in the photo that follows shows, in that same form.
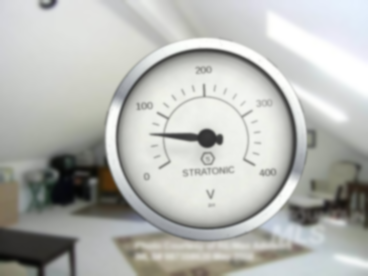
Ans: {"value": 60, "unit": "V"}
